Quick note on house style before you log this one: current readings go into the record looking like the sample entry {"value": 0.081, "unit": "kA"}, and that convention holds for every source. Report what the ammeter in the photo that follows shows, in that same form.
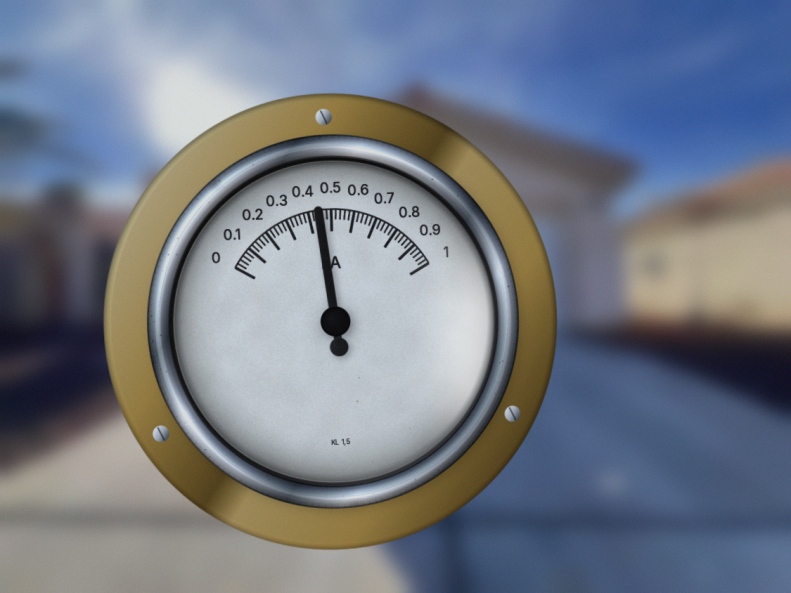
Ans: {"value": 0.44, "unit": "kA"}
